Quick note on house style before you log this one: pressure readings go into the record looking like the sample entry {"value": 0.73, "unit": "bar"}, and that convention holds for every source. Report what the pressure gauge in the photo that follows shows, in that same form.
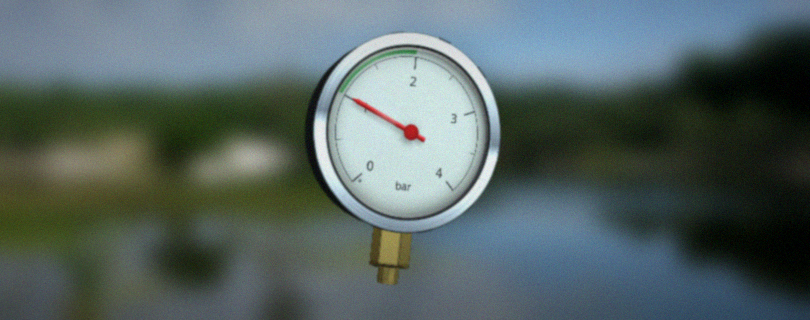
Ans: {"value": 1, "unit": "bar"}
